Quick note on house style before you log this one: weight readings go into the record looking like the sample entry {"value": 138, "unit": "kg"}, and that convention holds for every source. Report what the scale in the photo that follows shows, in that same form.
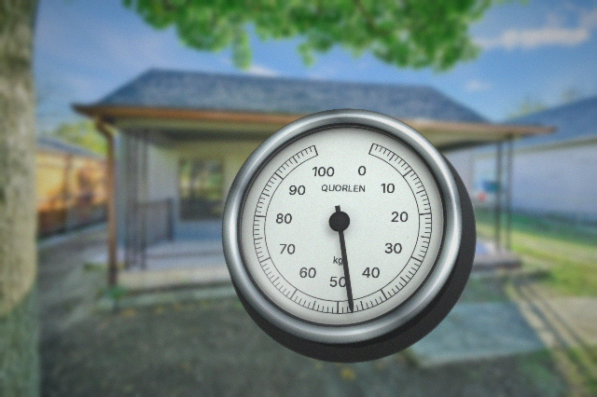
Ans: {"value": 47, "unit": "kg"}
